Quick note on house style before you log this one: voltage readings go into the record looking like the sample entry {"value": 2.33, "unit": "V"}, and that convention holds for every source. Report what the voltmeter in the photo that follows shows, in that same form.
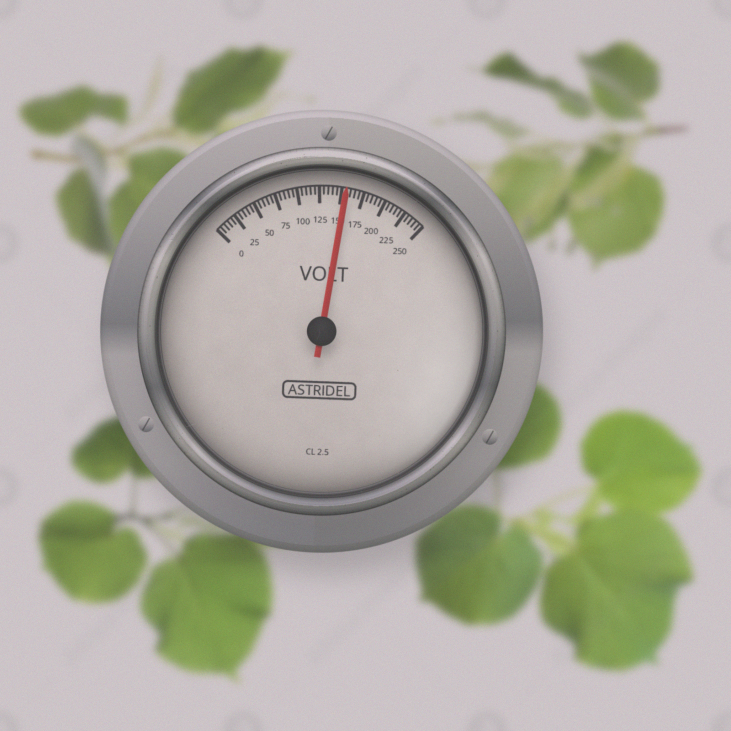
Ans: {"value": 155, "unit": "V"}
